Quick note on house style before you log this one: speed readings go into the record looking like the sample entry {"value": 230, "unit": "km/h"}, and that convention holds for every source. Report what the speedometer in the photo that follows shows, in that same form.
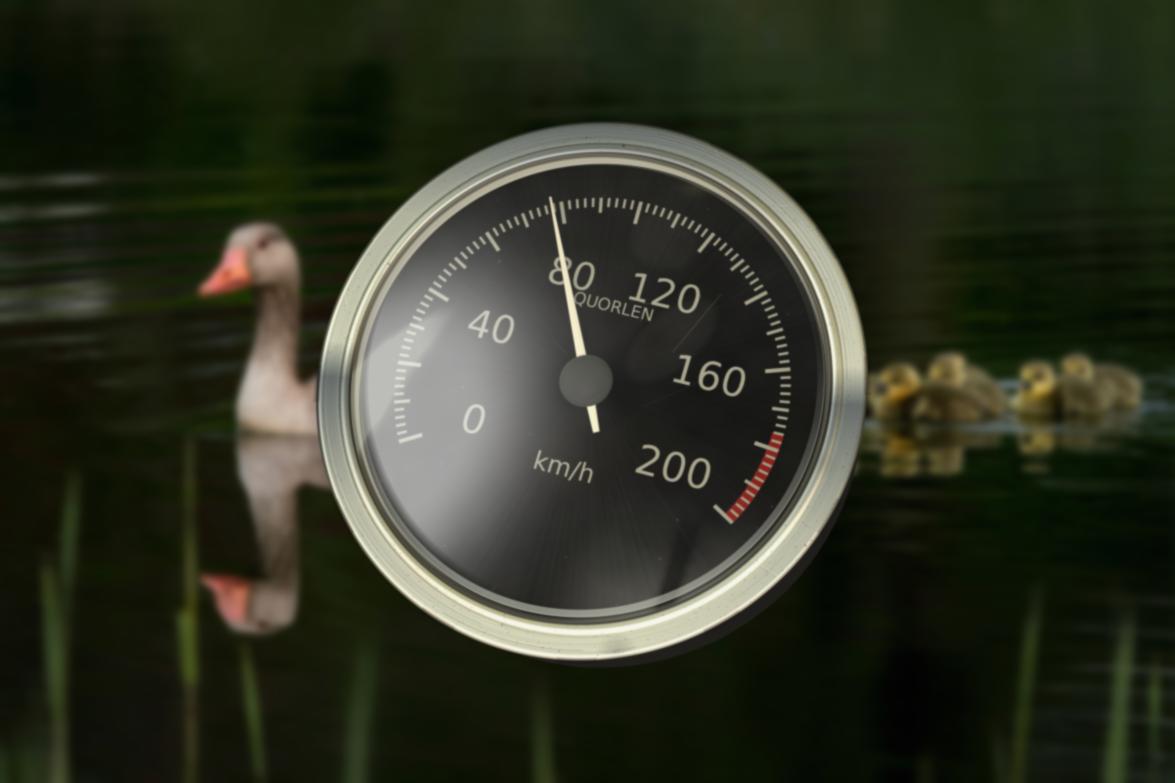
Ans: {"value": 78, "unit": "km/h"}
